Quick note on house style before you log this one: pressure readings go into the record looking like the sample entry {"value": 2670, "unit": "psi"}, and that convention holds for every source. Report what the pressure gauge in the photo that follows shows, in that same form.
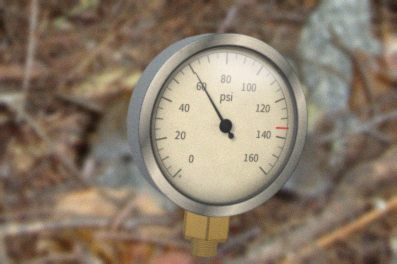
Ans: {"value": 60, "unit": "psi"}
